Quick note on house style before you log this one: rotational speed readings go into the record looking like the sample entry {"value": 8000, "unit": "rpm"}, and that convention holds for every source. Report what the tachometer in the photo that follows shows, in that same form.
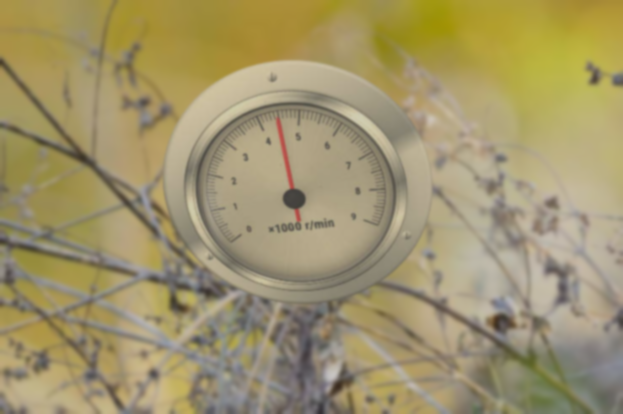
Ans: {"value": 4500, "unit": "rpm"}
